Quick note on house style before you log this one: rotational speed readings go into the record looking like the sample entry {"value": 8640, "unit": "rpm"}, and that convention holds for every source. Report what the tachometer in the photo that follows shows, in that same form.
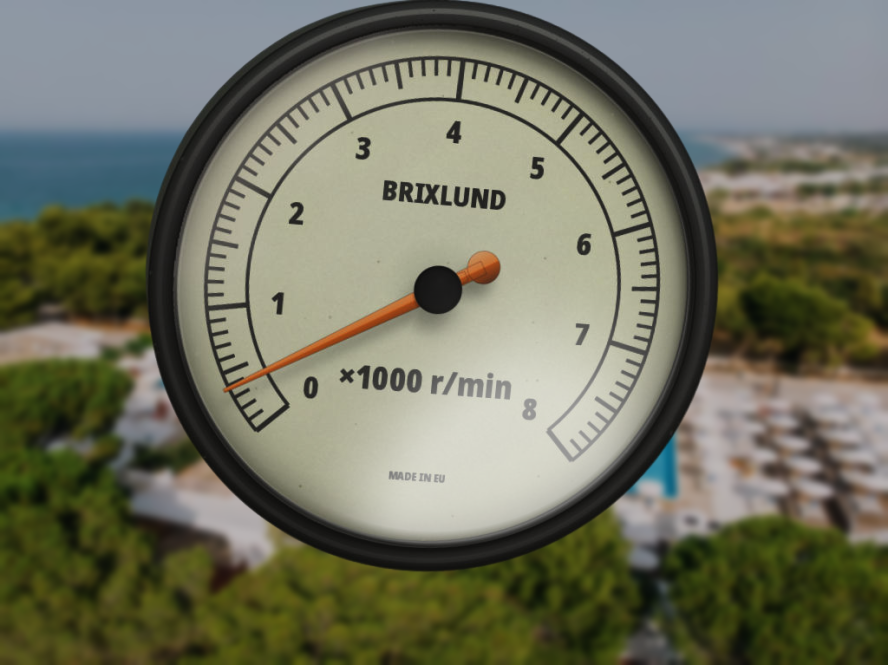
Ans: {"value": 400, "unit": "rpm"}
